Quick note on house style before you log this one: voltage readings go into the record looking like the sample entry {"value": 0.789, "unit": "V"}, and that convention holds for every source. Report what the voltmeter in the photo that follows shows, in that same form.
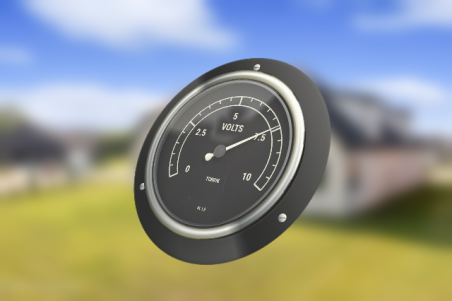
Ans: {"value": 7.5, "unit": "V"}
